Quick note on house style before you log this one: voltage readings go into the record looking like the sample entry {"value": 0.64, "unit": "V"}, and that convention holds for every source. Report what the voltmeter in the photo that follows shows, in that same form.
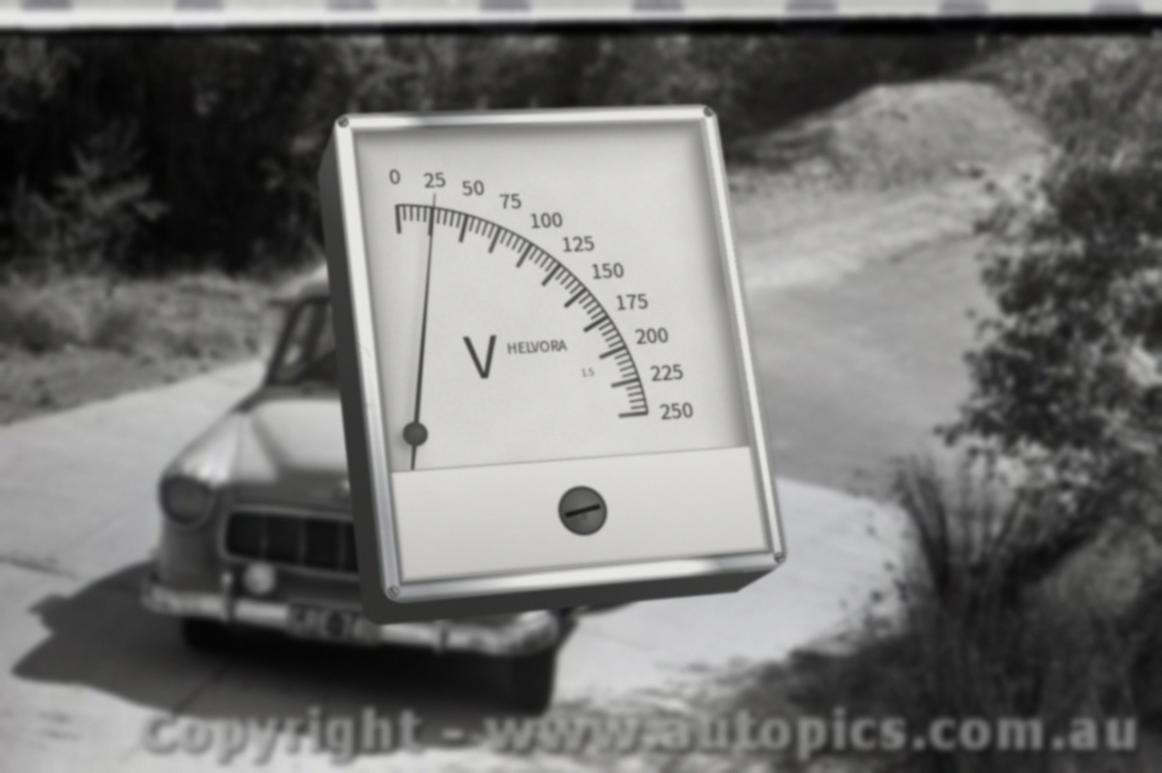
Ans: {"value": 25, "unit": "V"}
